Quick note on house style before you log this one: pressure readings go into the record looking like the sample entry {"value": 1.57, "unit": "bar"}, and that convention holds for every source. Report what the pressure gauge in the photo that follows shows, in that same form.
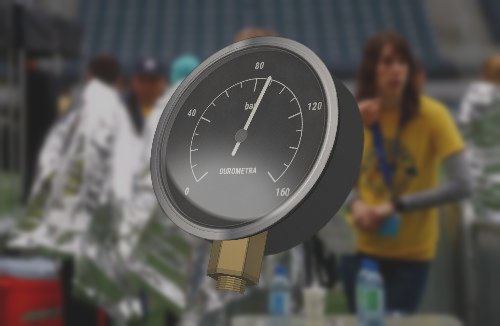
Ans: {"value": 90, "unit": "bar"}
